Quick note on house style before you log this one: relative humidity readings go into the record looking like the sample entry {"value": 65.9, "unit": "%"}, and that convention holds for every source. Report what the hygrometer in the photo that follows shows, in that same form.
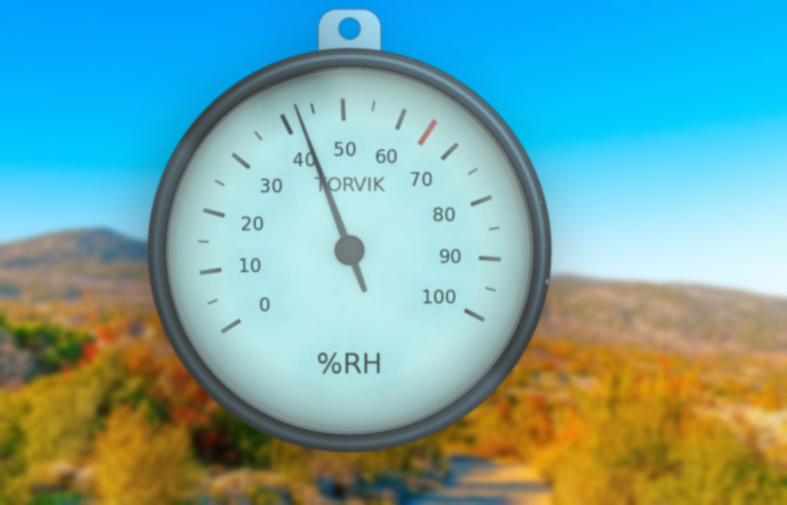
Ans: {"value": 42.5, "unit": "%"}
